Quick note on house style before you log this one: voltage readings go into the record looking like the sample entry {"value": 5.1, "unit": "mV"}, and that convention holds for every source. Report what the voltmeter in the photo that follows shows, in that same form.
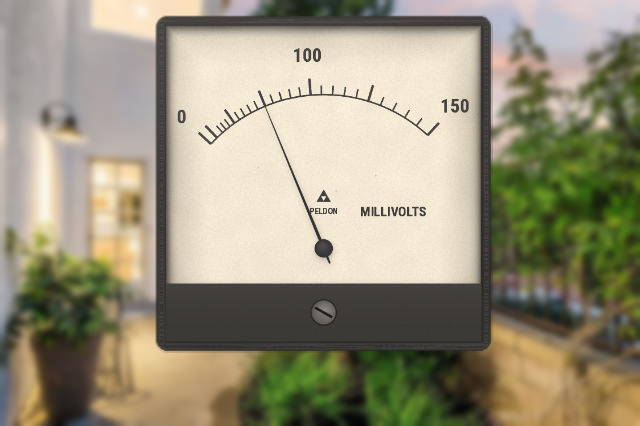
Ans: {"value": 75, "unit": "mV"}
